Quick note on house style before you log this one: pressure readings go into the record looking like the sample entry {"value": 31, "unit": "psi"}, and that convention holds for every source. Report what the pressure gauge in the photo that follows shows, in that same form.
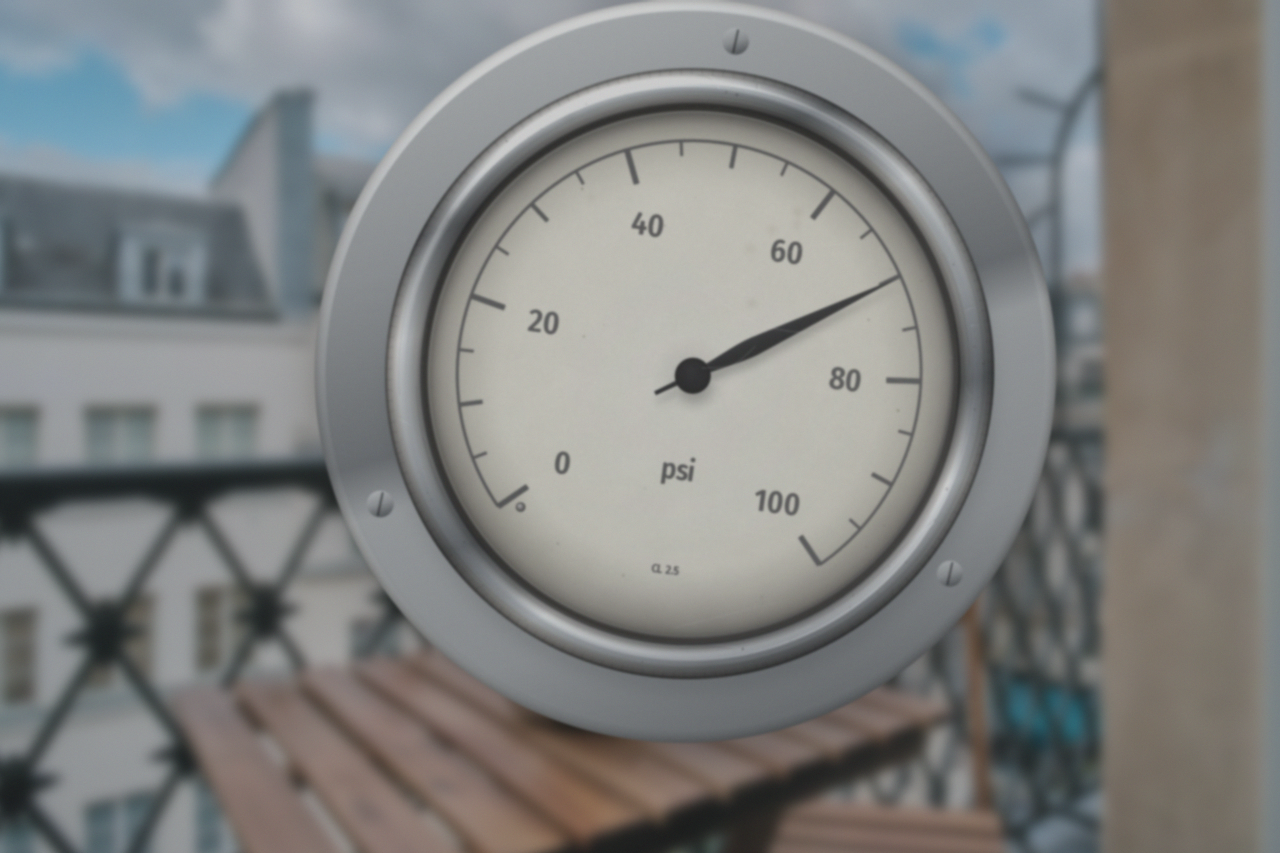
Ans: {"value": 70, "unit": "psi"}
